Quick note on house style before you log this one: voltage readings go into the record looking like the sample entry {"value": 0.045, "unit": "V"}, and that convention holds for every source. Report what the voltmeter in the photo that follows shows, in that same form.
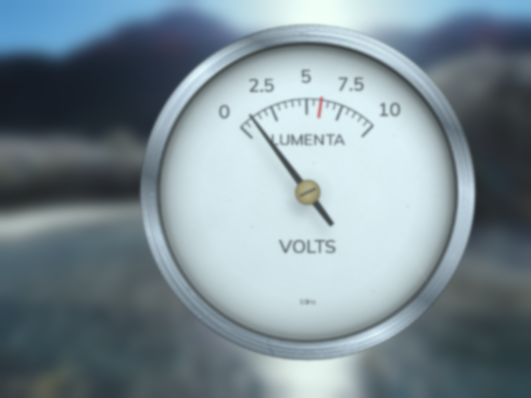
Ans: {"value": 1, "unit": "V"}
